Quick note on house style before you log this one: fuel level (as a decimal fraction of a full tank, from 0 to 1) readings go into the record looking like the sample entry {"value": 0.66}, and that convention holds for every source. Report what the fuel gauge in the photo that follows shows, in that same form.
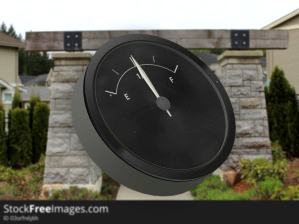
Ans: {"value": 0.5}
